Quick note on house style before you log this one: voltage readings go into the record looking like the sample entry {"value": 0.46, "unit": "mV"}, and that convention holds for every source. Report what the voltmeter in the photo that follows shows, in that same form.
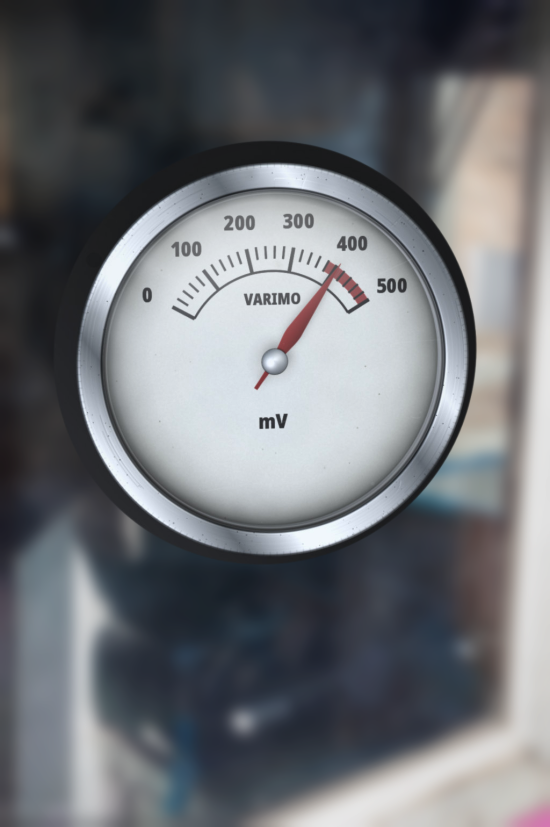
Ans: {"value": 400, "unit": "mV"}
